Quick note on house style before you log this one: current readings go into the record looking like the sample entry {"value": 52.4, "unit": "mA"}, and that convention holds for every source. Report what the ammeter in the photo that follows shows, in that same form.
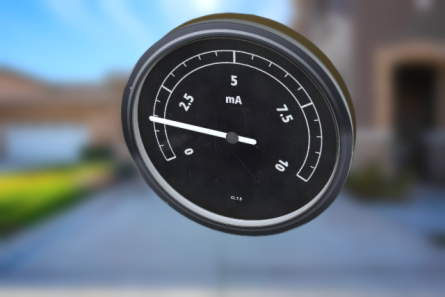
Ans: {"value": 1.5, "unit": "mA"}
